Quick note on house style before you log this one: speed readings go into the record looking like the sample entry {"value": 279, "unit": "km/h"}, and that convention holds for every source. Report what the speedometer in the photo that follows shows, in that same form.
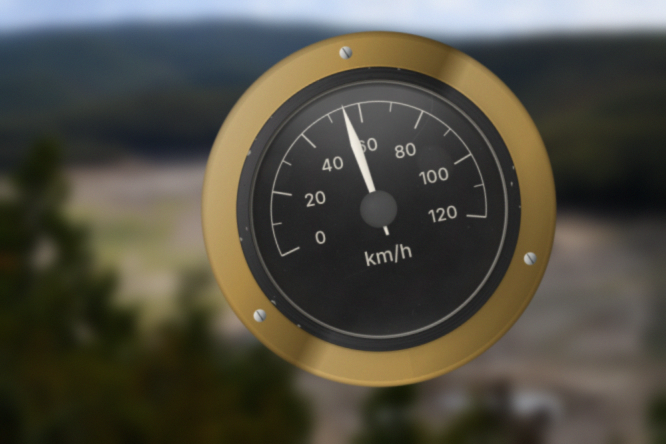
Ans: {"value": 55, "unit": "km/h"}
